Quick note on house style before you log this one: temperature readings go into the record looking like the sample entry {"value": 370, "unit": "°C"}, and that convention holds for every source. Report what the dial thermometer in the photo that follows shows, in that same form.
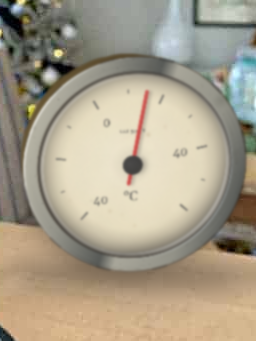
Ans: {"value": 15, "unit": "°C"}
